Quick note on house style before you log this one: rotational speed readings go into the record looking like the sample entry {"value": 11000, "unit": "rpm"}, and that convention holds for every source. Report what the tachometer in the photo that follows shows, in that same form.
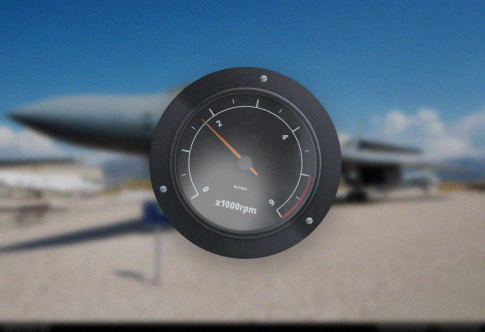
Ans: {"value": 1750, "unit": "rpm"}
